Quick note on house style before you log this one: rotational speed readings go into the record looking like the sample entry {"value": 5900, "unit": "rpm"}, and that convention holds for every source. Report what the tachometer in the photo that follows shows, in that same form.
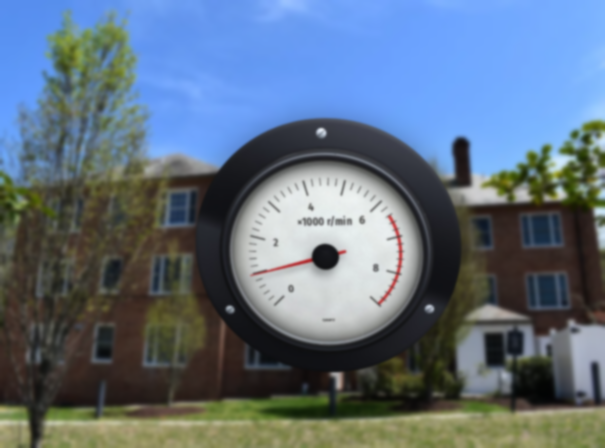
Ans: {"value": 1000, "unit": "rpm"}
